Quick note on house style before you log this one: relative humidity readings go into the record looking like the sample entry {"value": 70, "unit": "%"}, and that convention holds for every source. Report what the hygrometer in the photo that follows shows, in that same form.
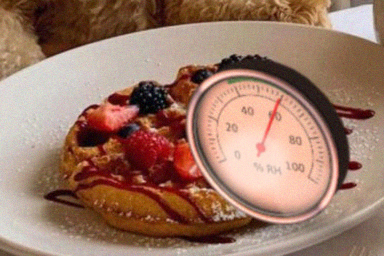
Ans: {"value": 60, "unit": "%"}
